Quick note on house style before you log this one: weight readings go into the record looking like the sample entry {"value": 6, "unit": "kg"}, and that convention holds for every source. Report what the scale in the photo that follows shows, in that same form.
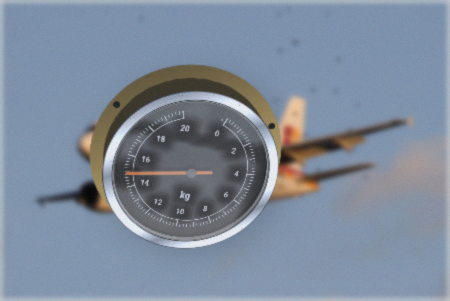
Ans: {"value": 15, "unit": "kg"}
